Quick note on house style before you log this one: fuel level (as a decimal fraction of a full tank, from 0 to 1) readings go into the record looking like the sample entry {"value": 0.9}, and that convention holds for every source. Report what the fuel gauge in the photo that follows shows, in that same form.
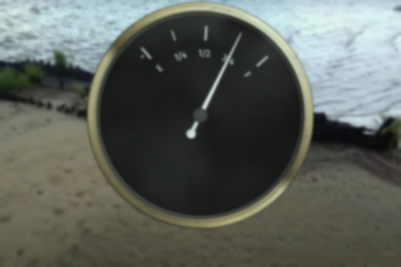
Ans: {"value": 0.75}
